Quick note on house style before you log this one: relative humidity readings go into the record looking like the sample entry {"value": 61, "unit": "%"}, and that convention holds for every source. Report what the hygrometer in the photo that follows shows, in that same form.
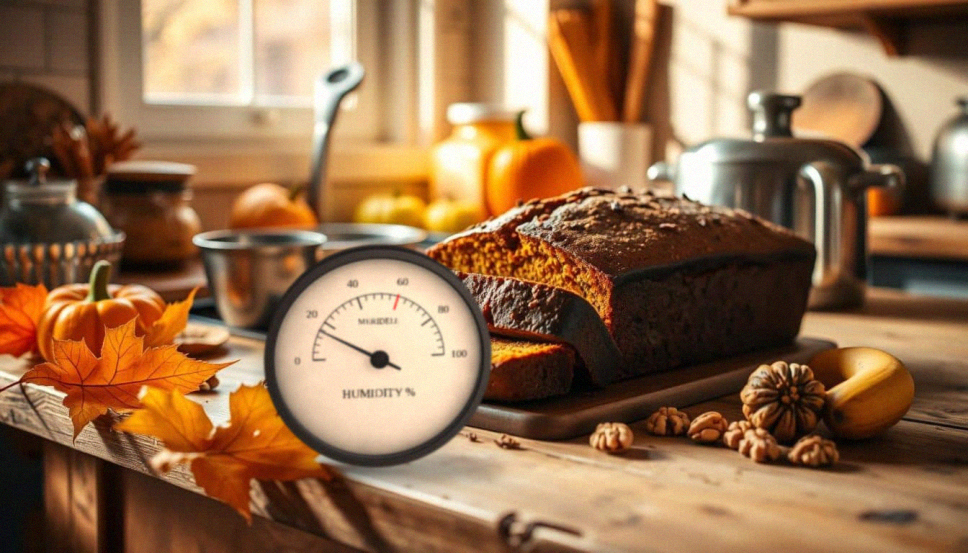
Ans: {"value": 16, "unit": "%"}
